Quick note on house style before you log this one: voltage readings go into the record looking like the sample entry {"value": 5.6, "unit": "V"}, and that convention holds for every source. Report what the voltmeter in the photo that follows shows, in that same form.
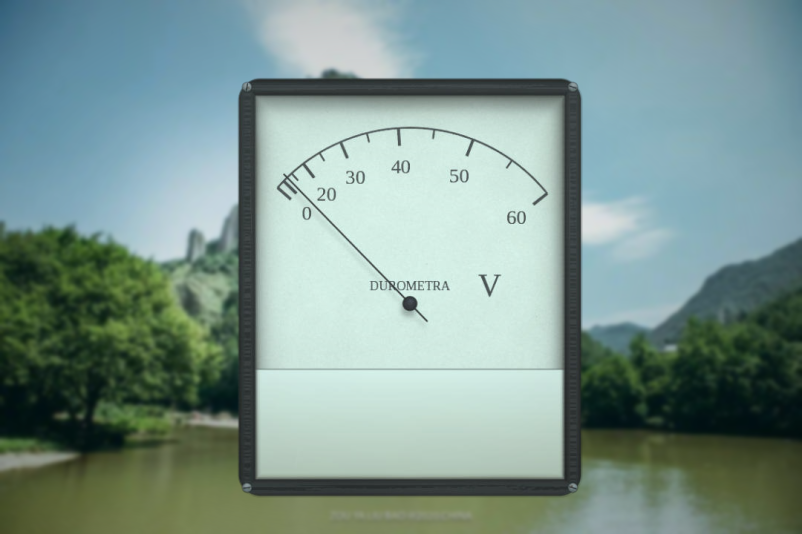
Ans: {"value": 12.5, "unit": "V"}
